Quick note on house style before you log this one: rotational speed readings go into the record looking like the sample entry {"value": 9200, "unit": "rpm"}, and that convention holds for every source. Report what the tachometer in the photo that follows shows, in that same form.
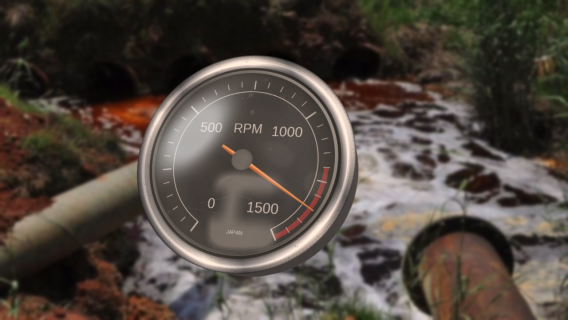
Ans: {"value": 1350, "unit": "rpm"}
